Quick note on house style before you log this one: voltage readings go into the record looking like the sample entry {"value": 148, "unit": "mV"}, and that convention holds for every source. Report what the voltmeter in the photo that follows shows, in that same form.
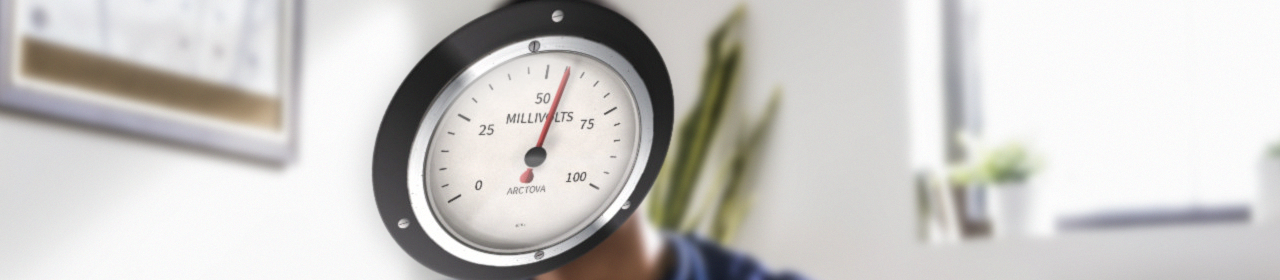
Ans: {"value": 55, "unit": "mV"}
